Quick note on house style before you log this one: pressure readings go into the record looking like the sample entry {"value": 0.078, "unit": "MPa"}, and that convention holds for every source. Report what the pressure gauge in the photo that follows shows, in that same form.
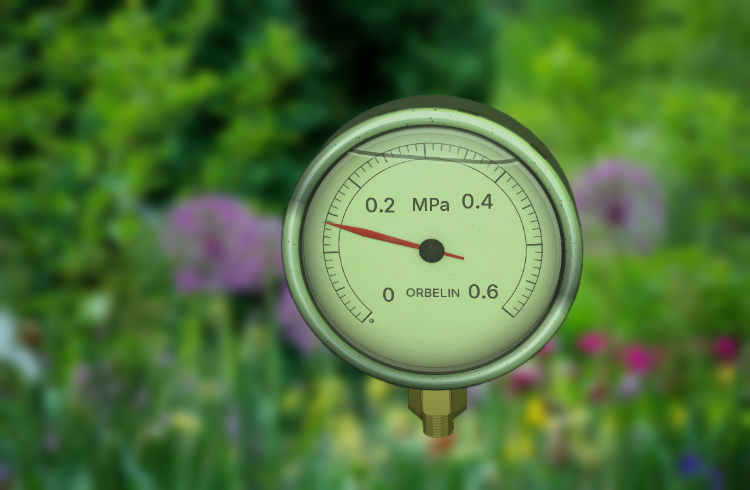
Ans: {"value": 0.14, "unit": "MPa"}
